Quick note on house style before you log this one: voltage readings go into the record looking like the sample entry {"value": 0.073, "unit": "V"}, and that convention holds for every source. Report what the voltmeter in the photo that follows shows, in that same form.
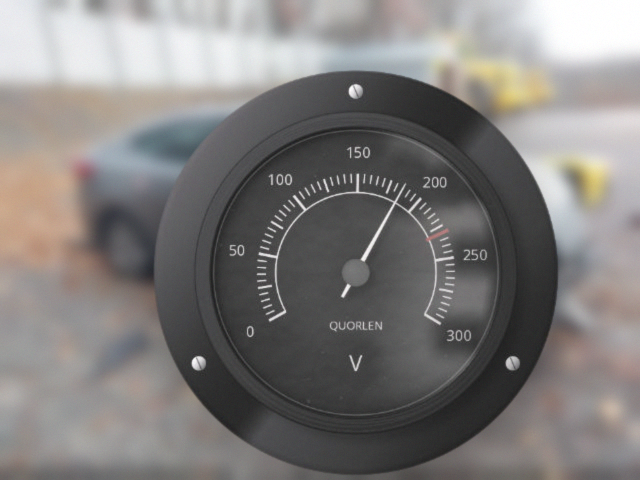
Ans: {"value": 185, "unit": "V"}
